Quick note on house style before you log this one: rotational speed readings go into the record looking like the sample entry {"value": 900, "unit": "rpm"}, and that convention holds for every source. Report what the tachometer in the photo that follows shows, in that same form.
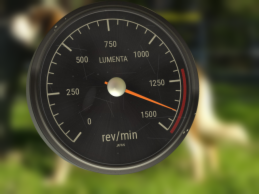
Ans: {"value": 1400, "unit": "rpm"}
